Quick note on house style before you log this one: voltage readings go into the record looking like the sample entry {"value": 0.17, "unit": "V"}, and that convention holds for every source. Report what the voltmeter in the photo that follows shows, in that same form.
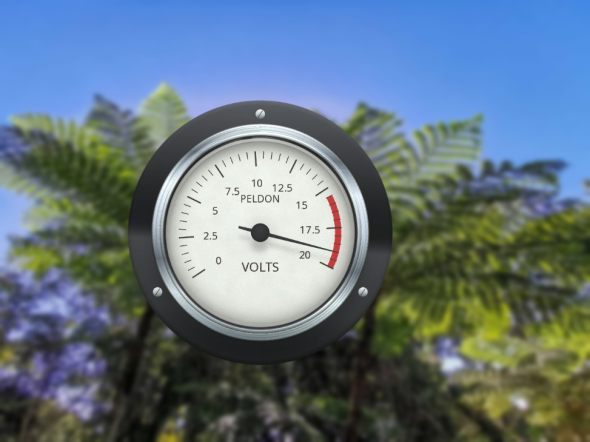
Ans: {"value": 19, "unit": "V"}
